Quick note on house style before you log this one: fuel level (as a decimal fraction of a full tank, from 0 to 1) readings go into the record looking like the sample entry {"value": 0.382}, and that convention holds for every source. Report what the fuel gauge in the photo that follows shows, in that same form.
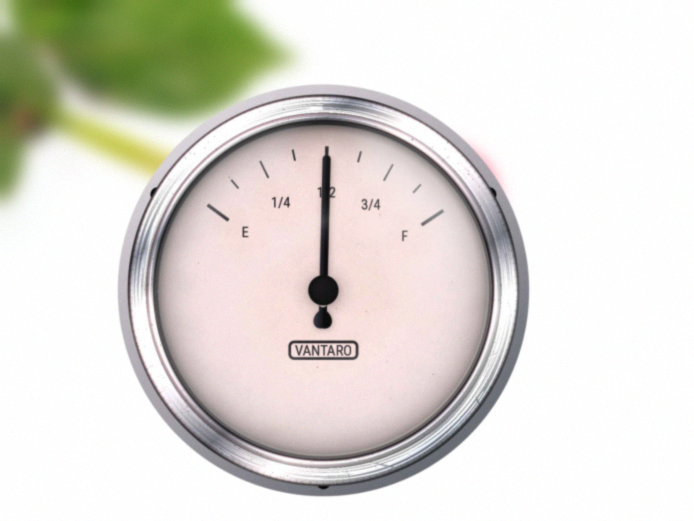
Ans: {"value": 0.5}
